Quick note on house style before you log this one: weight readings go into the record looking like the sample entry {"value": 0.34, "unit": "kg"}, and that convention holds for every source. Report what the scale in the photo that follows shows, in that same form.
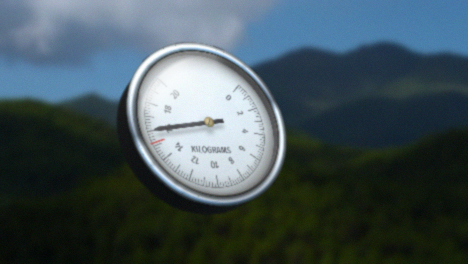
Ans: {"value": 16, "unit": "kg"}
